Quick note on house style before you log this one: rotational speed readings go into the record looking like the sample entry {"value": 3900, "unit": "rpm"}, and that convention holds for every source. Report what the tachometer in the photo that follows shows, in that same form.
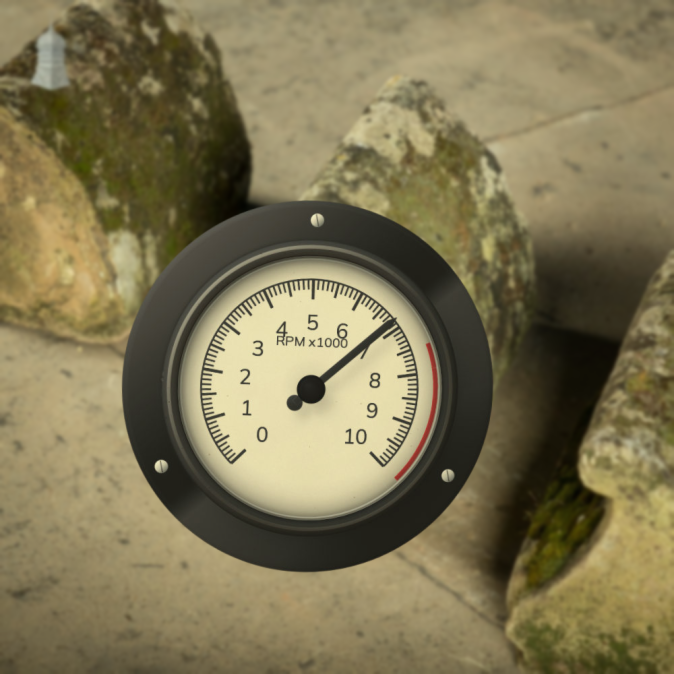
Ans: {"value": 6800, "unit": "rpm"}
